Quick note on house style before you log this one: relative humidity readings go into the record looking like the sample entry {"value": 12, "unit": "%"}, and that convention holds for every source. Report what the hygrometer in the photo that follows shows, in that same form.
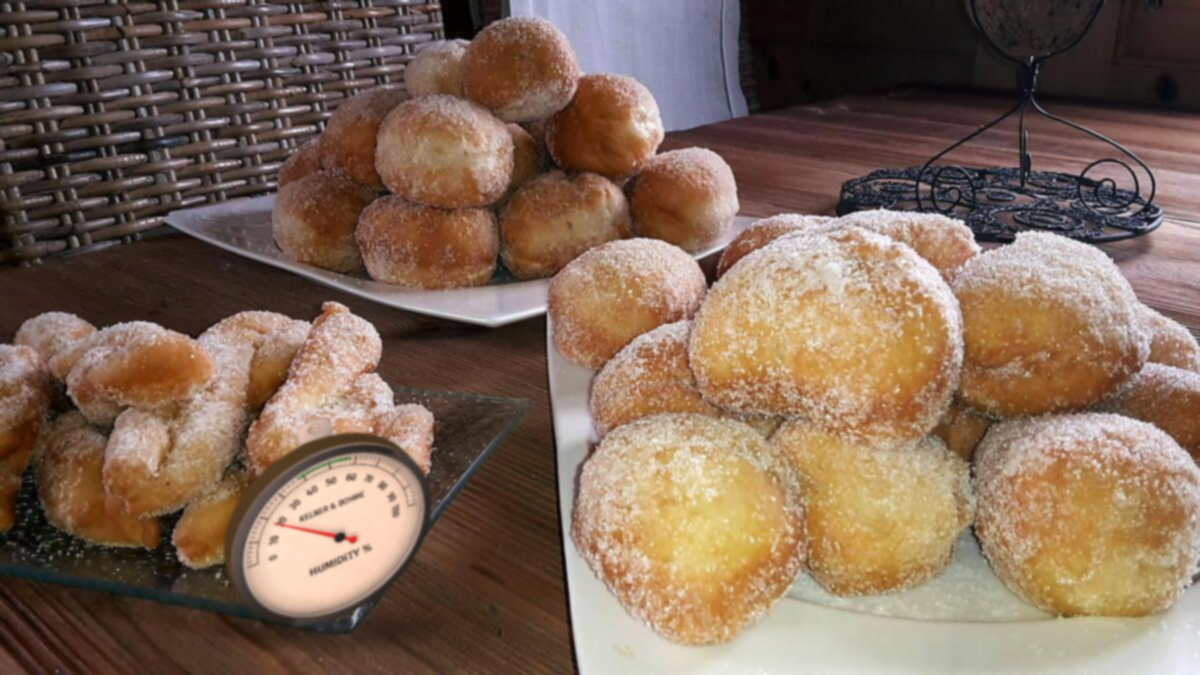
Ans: {"value": 20, "unit": "%"}
